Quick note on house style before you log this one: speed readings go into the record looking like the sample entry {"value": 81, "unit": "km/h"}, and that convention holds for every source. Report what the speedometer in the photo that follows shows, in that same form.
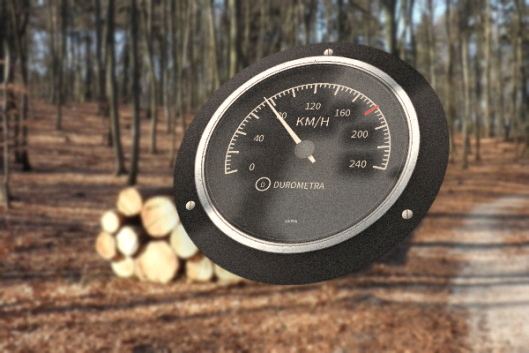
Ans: {"value": 76, "unit": "km/h"}
